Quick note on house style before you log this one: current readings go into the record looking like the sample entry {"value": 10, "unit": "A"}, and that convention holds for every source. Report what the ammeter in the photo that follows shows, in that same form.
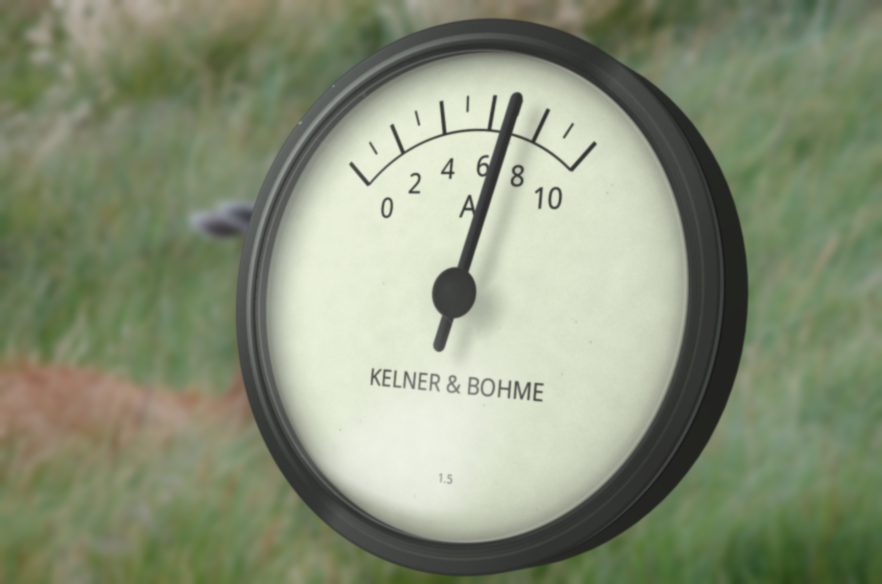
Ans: {"value": 7, "unit": "A"}
